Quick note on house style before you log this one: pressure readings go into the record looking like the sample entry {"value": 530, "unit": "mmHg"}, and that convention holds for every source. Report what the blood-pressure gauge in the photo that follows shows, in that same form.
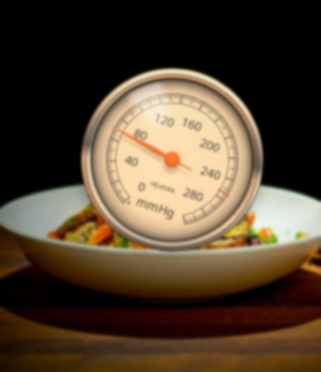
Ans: {"value": 70, "unit": "mmHg"}
